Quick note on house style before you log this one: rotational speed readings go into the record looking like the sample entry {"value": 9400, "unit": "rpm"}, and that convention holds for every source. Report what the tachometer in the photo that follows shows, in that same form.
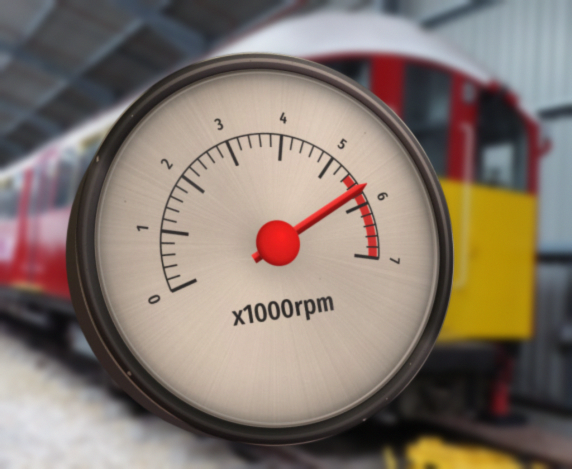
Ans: {"value": 5700, "unit": "rpm"}
